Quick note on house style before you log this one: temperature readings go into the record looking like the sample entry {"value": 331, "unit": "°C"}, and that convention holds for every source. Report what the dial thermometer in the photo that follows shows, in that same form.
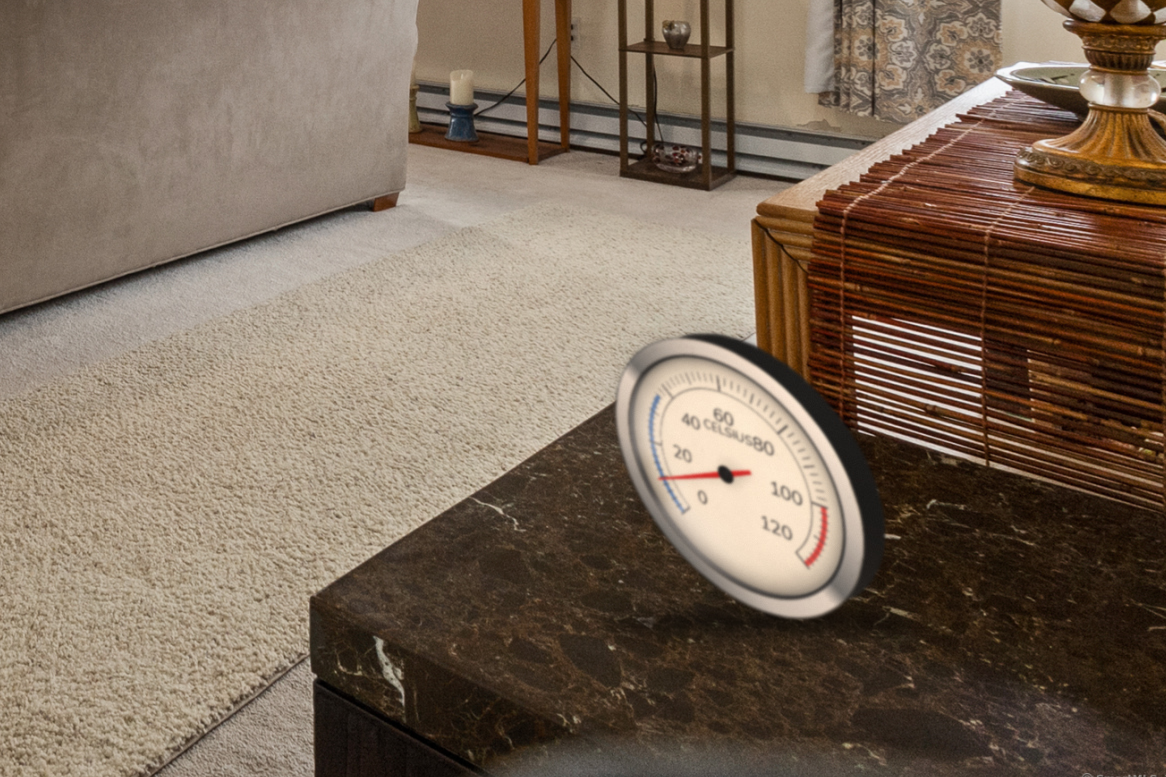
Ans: {"value": 10, "unit": "°C"}
